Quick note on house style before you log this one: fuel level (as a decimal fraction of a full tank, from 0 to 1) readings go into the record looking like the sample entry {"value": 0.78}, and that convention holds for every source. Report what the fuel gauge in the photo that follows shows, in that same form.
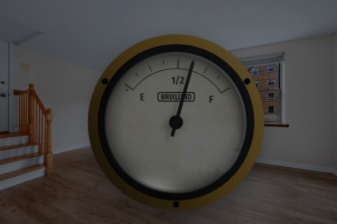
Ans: {"value": 0.625}
